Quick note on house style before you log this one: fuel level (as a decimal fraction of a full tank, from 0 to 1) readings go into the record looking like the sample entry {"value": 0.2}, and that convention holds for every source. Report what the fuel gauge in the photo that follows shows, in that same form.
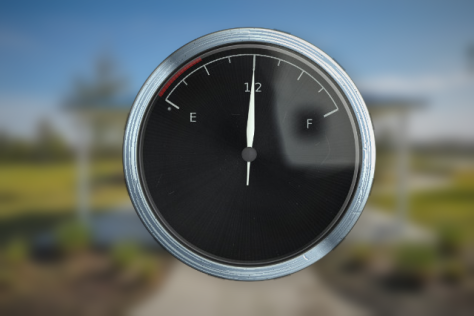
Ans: {"value": 0.5}
